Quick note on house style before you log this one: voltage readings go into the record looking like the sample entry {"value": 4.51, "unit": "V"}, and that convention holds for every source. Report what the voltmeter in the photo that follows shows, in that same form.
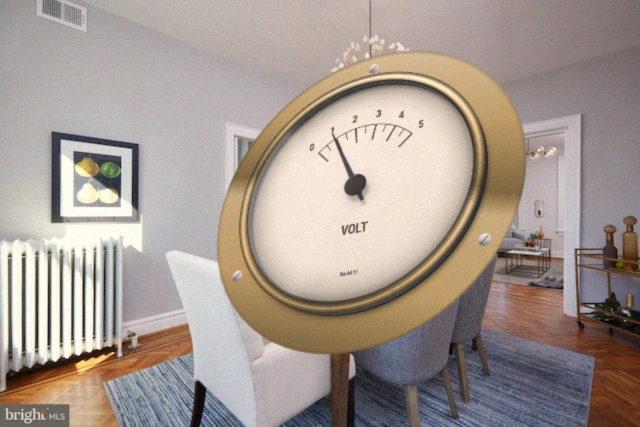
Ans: {"value": 1, "unit": "V"}
